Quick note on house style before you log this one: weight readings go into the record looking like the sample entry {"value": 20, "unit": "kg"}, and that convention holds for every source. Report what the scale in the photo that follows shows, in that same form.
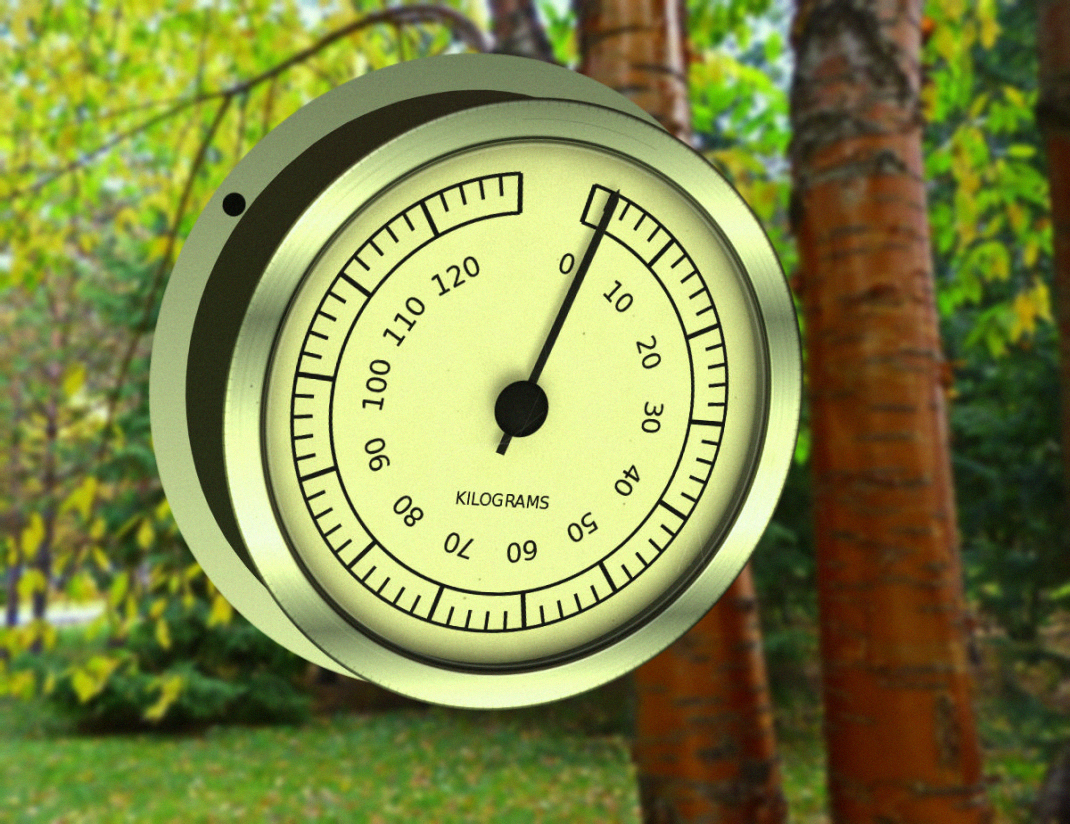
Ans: {"value": 2, "unit": "kg"}
